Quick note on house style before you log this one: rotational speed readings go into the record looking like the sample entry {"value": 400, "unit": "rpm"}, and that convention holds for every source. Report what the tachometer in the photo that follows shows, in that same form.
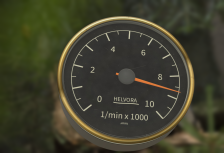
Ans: {"value": 8750, "unit": "rpm"}
